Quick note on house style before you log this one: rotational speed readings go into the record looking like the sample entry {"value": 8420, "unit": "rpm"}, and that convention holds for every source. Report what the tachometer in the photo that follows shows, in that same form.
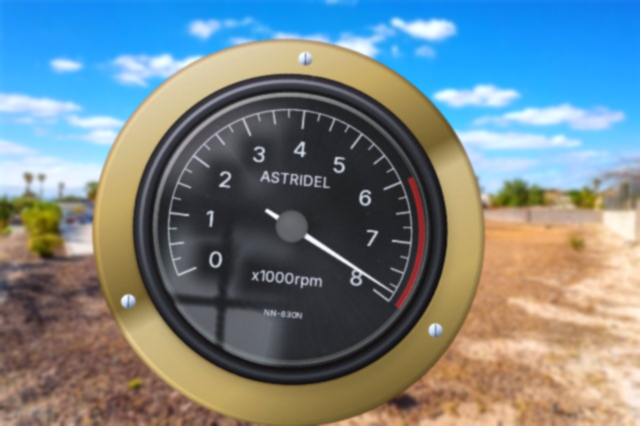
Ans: {"value": 7875, "unit": "rpm"}
